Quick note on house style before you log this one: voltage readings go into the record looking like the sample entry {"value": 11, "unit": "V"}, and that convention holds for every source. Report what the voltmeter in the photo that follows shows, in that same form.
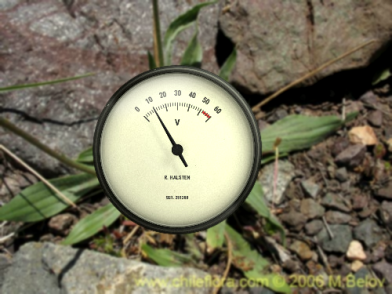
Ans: {"value": 10, "unit": "V"}
